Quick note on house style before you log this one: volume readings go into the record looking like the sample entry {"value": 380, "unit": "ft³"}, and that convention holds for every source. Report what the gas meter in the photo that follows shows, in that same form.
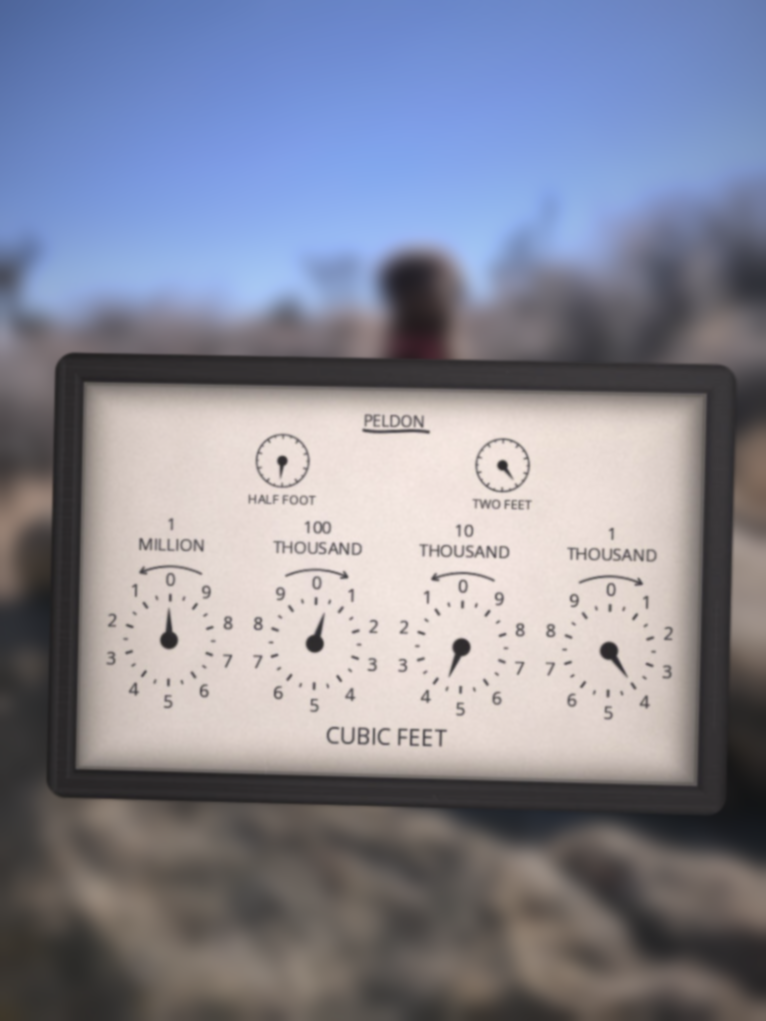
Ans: {"value": 4400, "unit": "ft³"}
